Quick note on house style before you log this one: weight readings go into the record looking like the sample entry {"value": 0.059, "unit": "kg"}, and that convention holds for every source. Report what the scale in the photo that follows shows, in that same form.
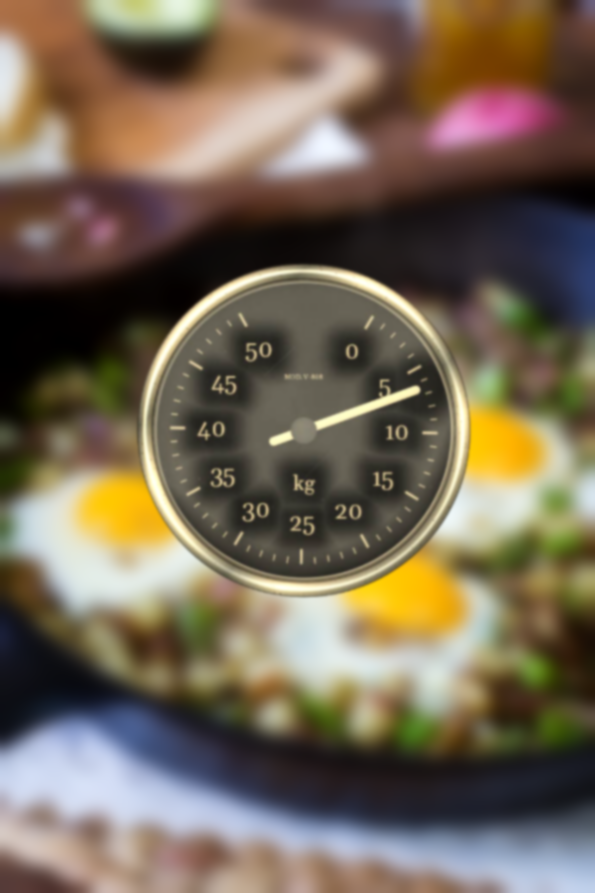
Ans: {"value": 6.5, "unit": "kg"}
